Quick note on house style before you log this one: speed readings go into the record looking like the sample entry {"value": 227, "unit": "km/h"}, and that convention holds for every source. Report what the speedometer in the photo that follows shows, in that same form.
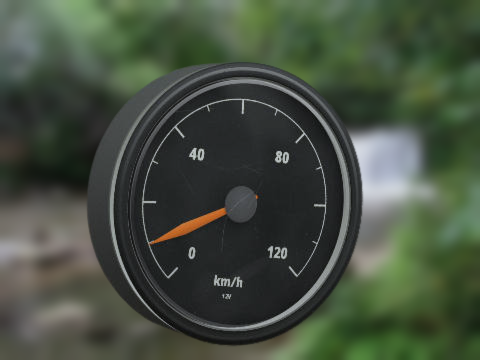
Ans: {"value": 10, "unit": "km/h"}
